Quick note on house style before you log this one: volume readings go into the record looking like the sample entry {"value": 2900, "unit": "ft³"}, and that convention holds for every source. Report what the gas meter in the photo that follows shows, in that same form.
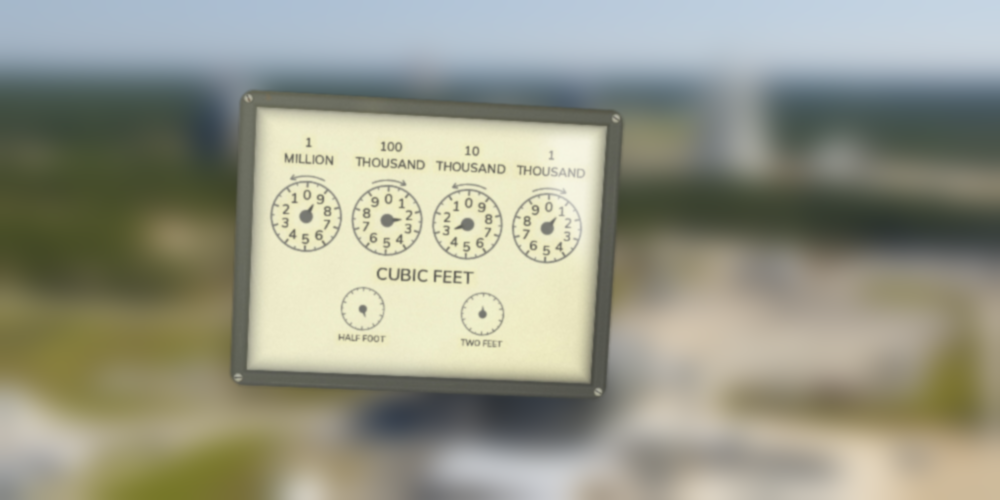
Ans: {"value": 923100, "unit": "ft³"}
